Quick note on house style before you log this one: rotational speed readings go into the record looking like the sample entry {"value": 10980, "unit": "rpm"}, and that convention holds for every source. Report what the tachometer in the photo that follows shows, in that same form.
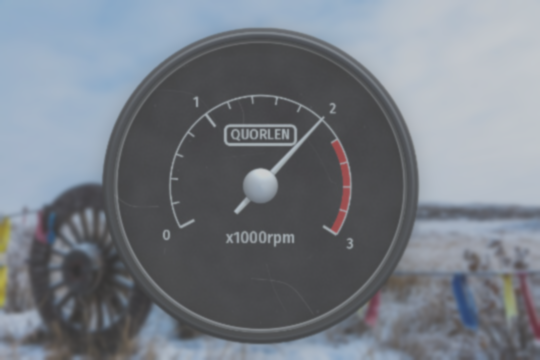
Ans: {"value": 2000, "unit": "rpm"}
